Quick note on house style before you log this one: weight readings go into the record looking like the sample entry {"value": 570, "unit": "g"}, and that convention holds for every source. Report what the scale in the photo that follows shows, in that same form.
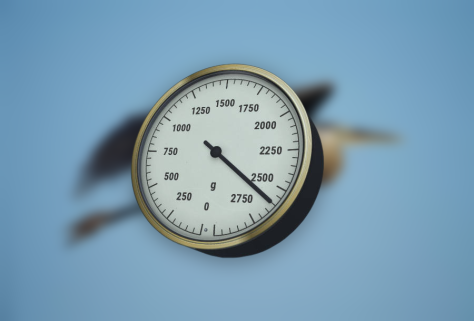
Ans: {"value": 2600, "unit": "g"}
